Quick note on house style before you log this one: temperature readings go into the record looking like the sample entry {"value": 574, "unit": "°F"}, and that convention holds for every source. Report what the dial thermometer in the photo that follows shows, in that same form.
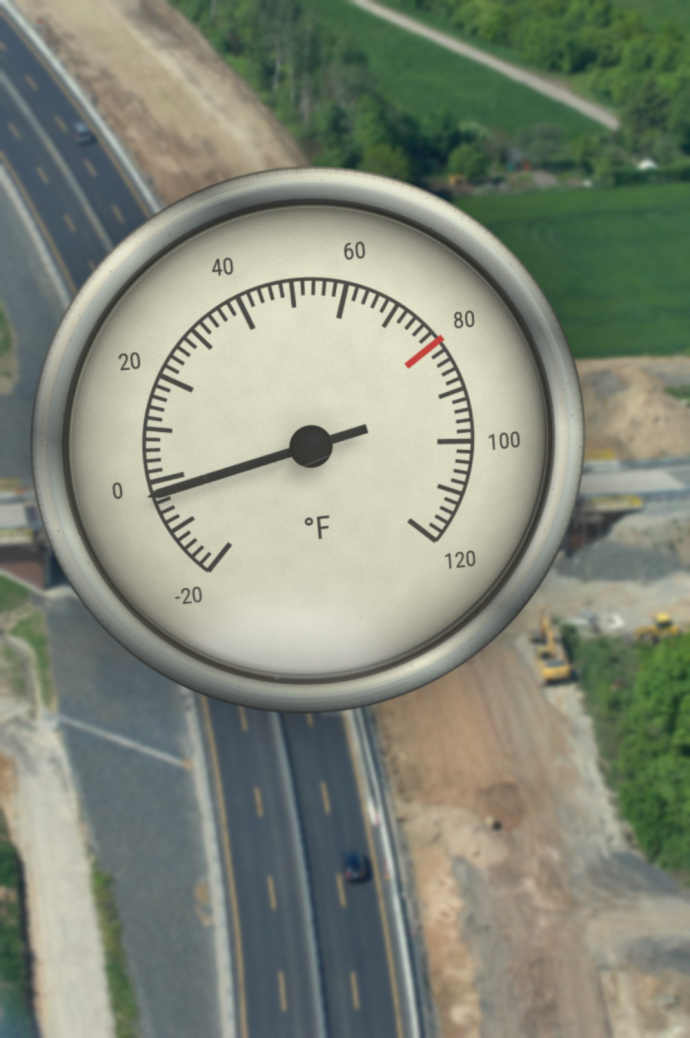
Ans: {"value": -2, "unit": "°F"}
